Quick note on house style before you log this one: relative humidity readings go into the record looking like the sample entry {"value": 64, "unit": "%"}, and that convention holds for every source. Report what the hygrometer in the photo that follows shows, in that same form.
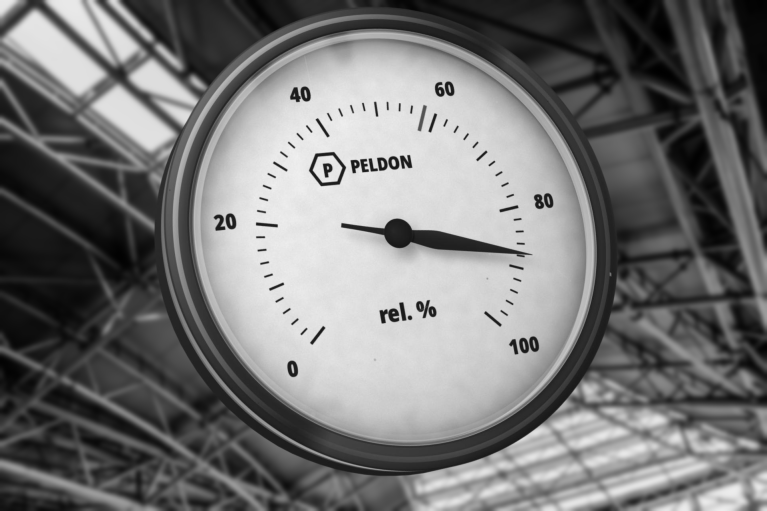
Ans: {"value": 88, "unit": "%"}
